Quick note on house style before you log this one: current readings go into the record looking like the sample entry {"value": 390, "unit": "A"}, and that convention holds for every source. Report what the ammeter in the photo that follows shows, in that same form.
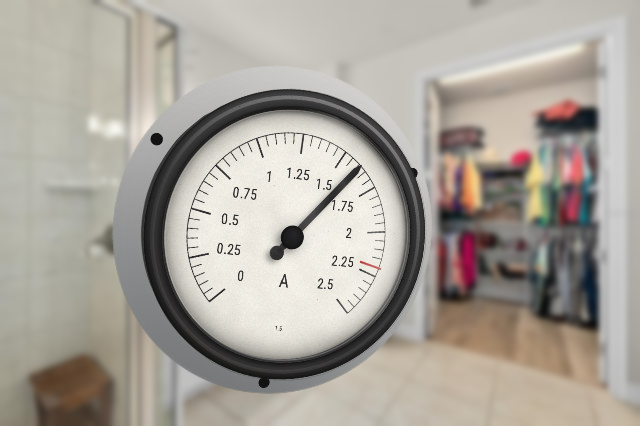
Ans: {"value": 1.6, "unit": "A"}
